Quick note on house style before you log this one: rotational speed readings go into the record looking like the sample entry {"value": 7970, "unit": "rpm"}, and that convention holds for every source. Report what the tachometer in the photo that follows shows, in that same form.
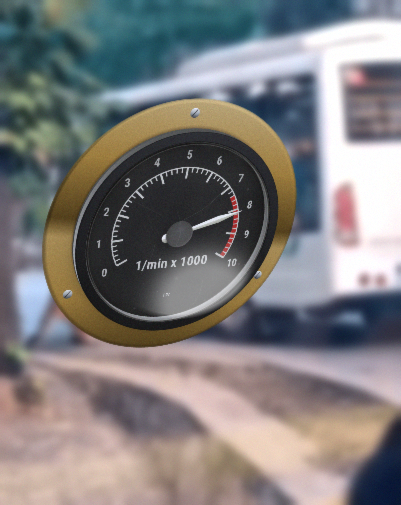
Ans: {"value": 8000, "unit": "rpm"}
